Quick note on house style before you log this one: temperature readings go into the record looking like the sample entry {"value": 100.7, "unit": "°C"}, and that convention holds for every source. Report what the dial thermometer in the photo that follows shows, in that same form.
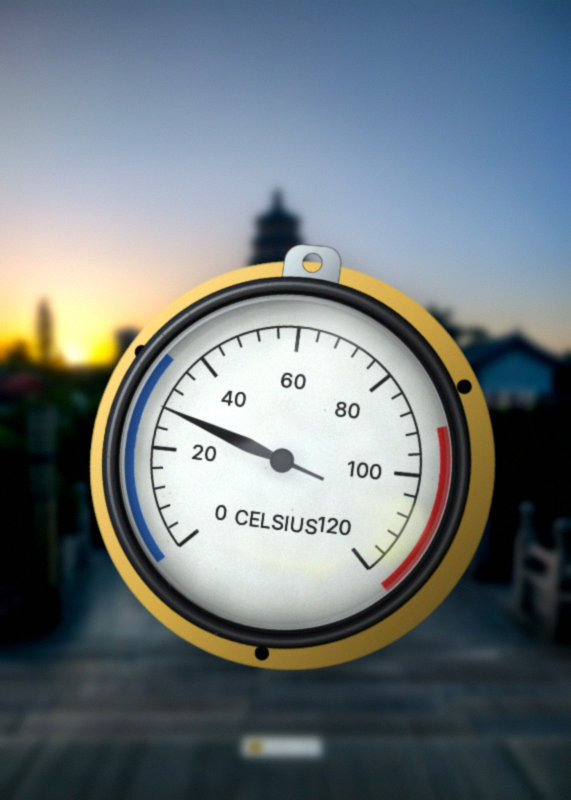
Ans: {"value": 28, "unit": "°C"}
